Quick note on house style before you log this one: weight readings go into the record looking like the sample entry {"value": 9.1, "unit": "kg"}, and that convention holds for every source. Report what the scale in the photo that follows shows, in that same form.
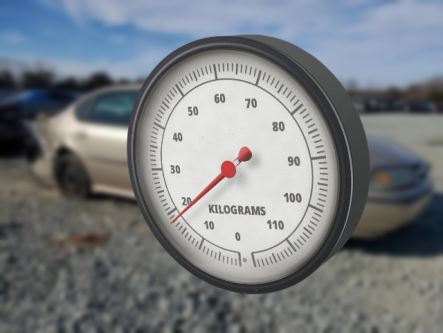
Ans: {"value": 18, "unit": "kg"}
